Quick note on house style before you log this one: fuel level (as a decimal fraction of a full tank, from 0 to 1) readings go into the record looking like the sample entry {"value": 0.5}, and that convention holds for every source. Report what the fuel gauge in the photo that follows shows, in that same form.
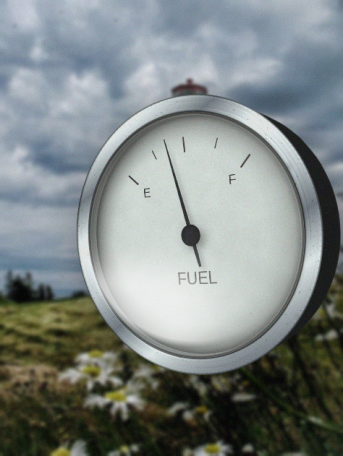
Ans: {"value": 0.375}
